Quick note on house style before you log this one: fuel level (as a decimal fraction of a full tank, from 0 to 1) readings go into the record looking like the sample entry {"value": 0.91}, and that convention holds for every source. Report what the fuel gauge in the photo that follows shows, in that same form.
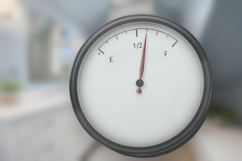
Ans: {"value": 0.625}
